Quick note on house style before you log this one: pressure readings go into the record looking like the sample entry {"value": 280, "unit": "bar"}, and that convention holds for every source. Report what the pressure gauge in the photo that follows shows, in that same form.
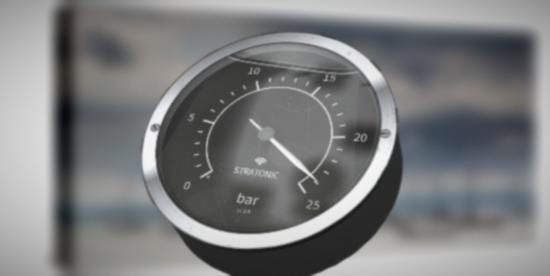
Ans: {"value": 24, "unit": "bar"}
